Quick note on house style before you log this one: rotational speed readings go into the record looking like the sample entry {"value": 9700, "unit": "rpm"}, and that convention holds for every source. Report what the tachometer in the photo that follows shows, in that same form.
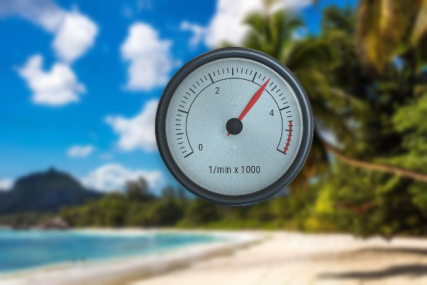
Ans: {"value": 3300, "unit": "rpm"}
